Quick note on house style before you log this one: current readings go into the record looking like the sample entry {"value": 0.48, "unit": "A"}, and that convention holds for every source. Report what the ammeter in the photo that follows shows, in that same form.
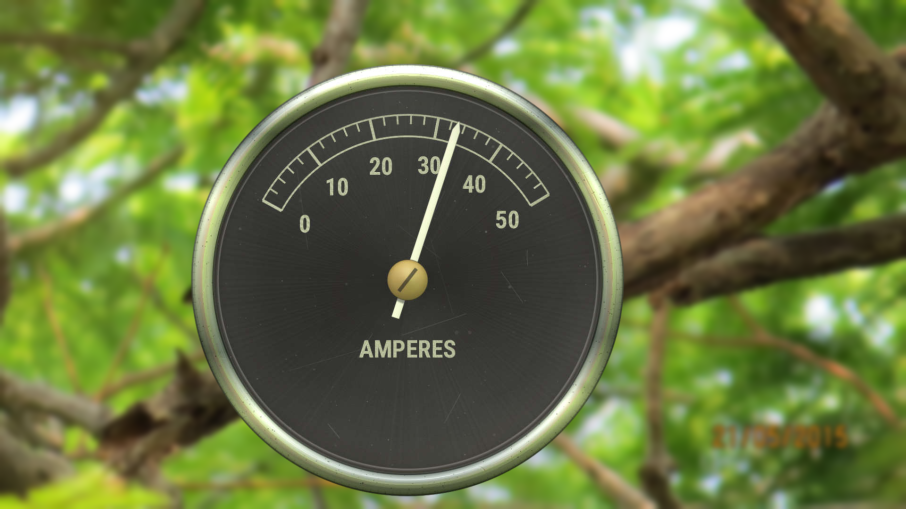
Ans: {"value": 33, "unit": "A"}
